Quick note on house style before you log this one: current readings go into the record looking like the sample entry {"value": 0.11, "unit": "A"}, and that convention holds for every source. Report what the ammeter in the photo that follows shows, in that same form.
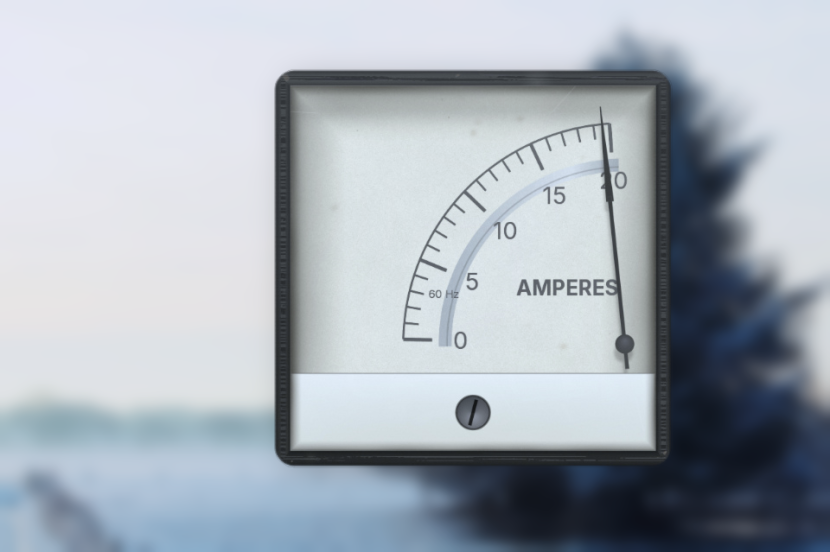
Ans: {"value": 19.5, "unit": "A"}
